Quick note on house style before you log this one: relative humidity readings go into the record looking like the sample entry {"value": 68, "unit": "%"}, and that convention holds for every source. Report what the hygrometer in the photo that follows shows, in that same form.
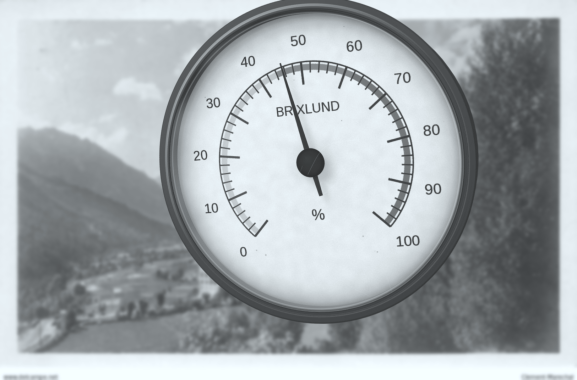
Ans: {"value": 46, "unit": "%"}
